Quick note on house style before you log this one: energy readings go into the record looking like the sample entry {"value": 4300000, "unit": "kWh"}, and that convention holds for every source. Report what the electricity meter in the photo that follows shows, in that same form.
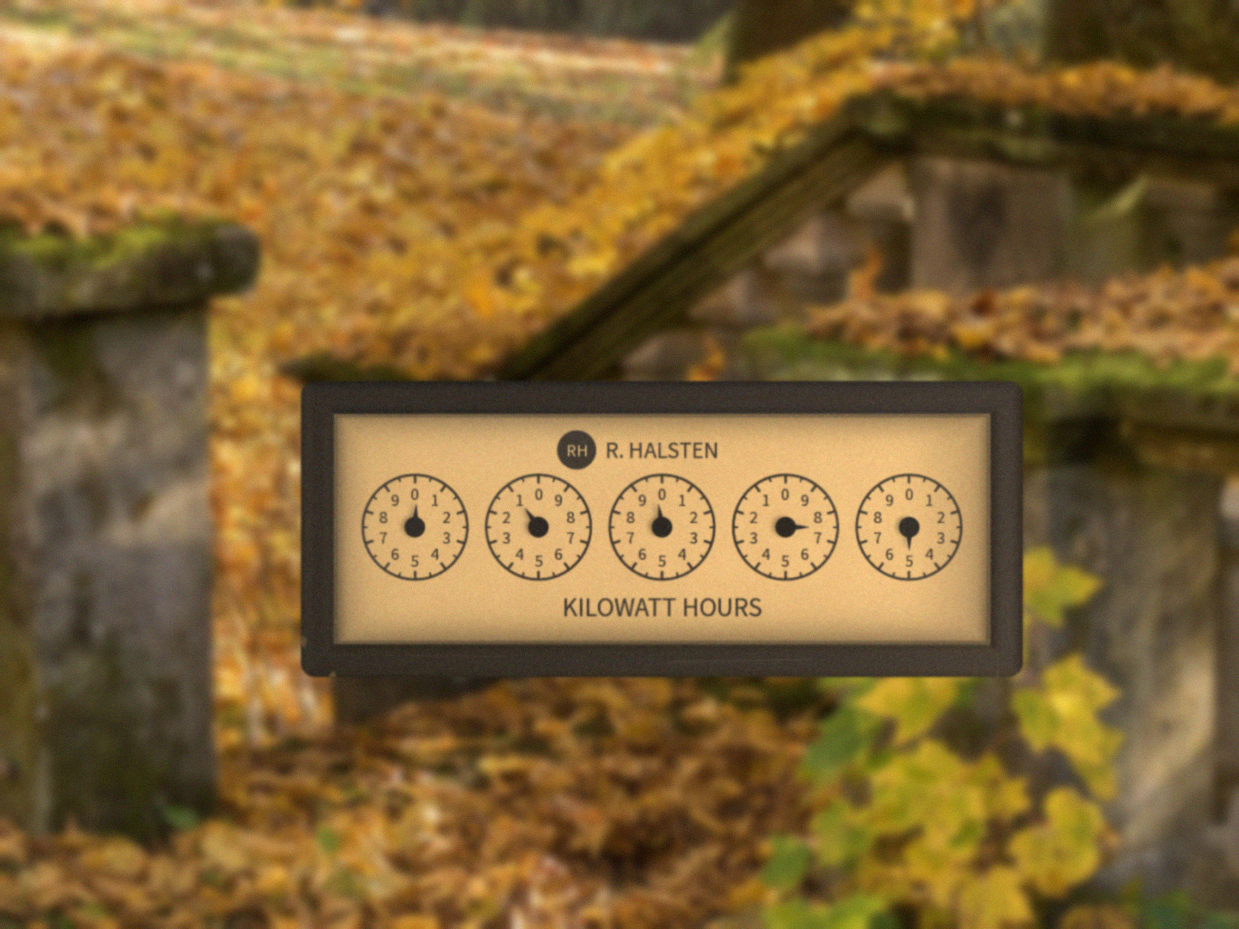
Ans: {"value": 975, "unit": "kWh"}
